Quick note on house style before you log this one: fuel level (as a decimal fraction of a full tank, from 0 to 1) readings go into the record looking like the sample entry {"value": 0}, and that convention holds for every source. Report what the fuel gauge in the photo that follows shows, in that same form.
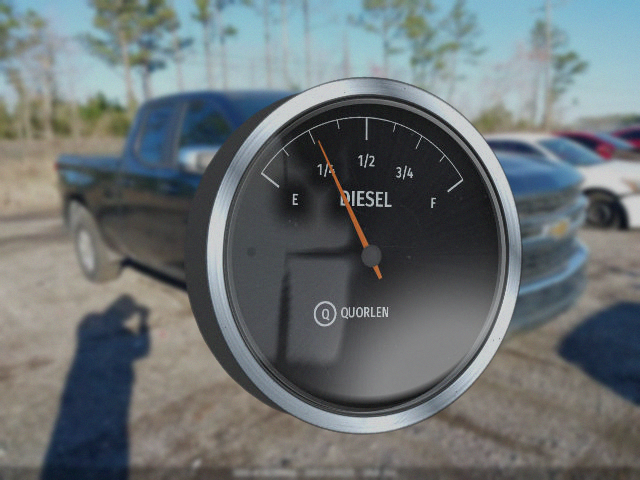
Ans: {"value": 0.25}
